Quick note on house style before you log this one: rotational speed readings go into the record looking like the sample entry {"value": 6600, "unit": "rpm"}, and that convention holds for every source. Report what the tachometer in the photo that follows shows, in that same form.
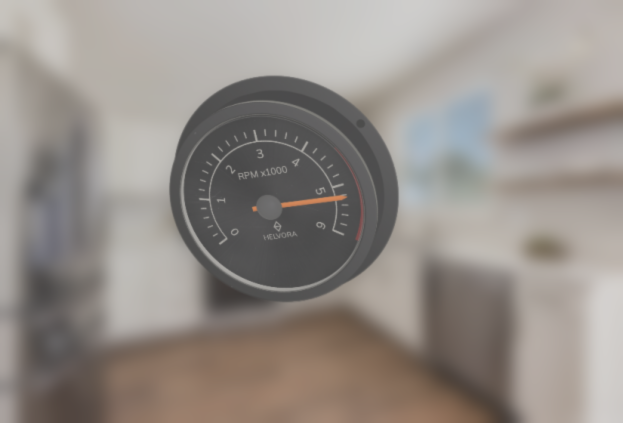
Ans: {"value": 5200, "unit": "rpm"}
